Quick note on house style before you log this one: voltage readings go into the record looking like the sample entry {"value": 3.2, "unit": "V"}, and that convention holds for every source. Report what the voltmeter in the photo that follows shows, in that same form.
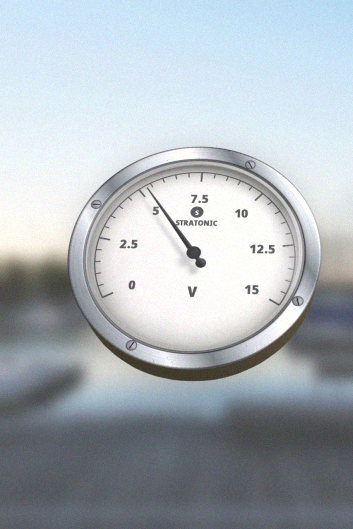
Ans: {"value": 5.25, "unit": "V"}
